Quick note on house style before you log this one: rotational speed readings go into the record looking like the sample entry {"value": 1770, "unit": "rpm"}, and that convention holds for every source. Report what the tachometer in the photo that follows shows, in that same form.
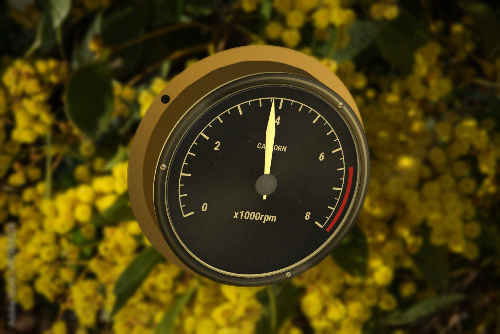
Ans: {"value": 3750, "unit": "rpm"}
